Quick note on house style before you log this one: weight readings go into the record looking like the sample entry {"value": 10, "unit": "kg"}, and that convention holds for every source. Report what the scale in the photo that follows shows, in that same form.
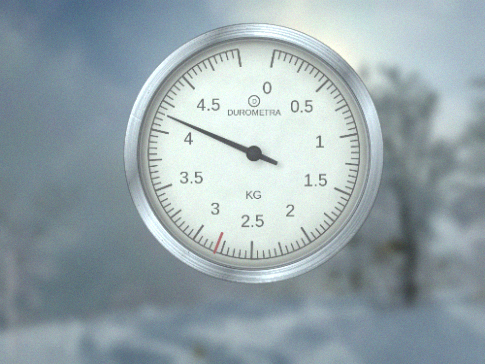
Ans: {"value": 4.15, "unit": "kg"}
